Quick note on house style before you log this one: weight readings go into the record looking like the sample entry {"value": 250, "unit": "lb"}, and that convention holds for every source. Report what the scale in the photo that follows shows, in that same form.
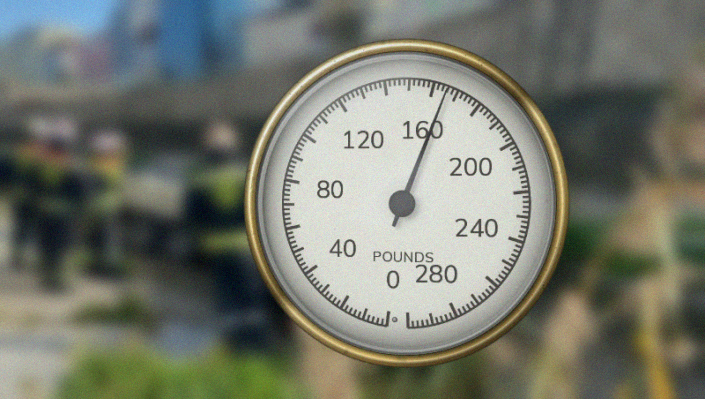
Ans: {"value": 166, "unit": "lb"}
